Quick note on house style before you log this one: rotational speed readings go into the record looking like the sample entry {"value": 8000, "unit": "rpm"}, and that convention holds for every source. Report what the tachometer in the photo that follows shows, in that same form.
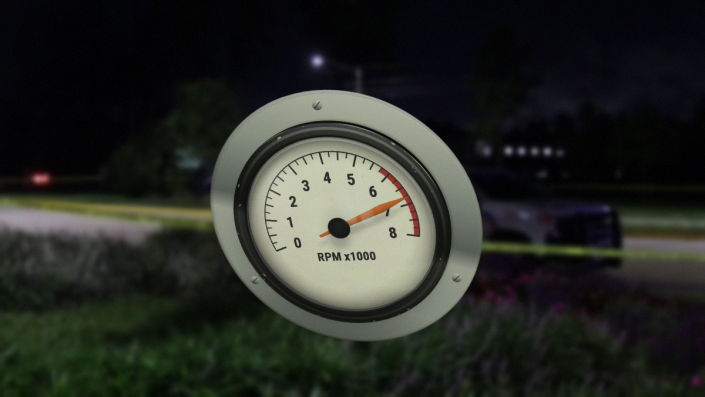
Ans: {"value": 6750, "unit": "rpm"}
